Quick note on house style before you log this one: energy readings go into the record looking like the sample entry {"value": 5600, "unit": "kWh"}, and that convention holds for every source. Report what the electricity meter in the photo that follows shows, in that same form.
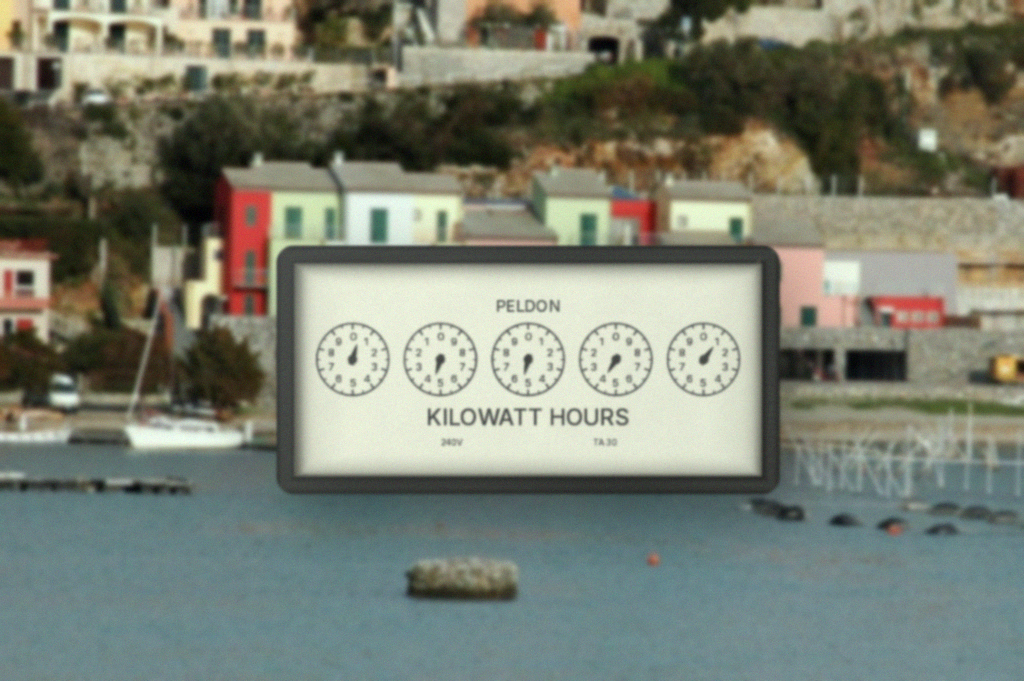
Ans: {"value": 4541, "unit": "kWh"}
